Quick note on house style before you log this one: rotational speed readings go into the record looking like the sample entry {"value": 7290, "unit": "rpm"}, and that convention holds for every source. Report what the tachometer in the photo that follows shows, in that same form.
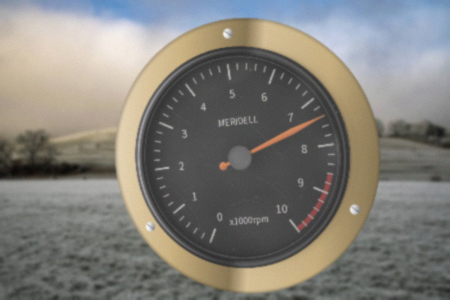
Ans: {"value": 7400, "unit": "rpm"}
